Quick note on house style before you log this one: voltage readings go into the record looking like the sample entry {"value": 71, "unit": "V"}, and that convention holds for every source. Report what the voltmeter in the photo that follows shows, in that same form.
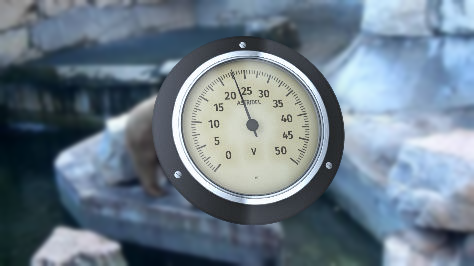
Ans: {"value": 22.5, "unit": "V"}
